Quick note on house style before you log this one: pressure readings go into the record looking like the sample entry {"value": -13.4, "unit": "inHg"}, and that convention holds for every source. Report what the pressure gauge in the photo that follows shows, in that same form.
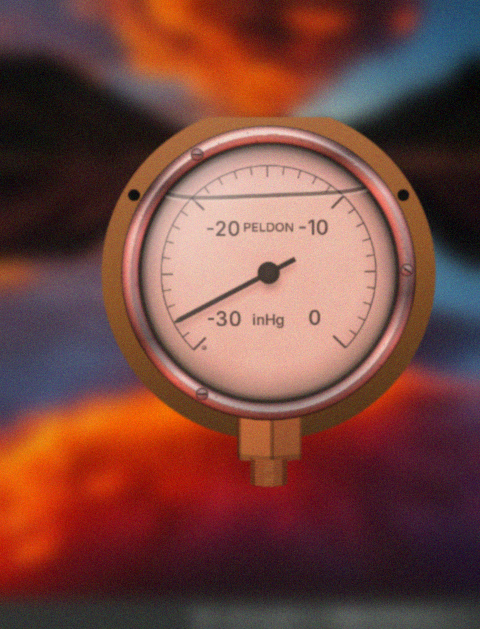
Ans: {"value": -28, "unit": "inHg"}
